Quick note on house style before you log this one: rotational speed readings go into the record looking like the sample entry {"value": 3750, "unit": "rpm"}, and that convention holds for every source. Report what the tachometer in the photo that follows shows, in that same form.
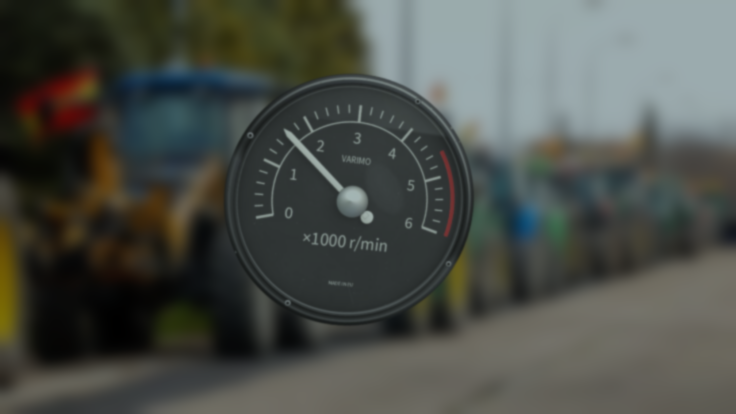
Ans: {"value": 1600, "unit": "rpm"}
